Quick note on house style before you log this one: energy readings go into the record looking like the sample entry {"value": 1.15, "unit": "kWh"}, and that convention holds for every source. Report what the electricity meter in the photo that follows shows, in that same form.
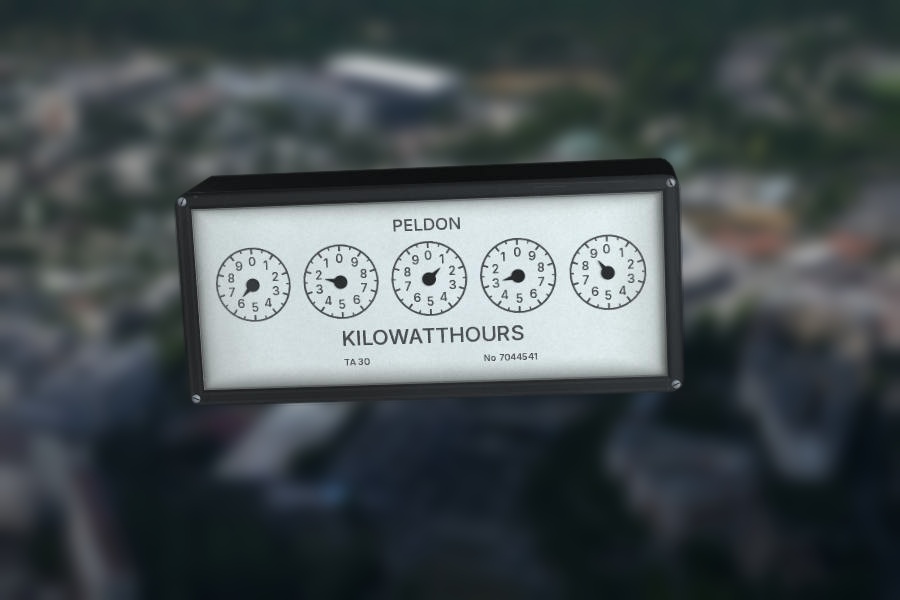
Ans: {"value": 62129, "unit": "kWh"}
